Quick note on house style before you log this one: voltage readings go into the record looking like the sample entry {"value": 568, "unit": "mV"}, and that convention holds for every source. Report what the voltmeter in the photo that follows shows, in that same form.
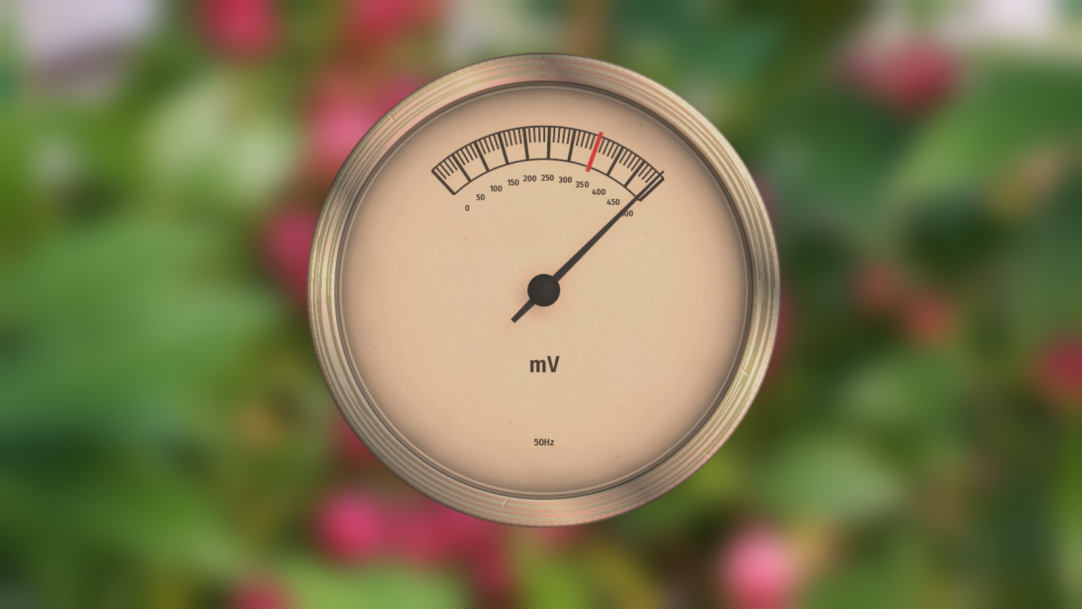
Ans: {"value": 490, "unit": "mV"}
